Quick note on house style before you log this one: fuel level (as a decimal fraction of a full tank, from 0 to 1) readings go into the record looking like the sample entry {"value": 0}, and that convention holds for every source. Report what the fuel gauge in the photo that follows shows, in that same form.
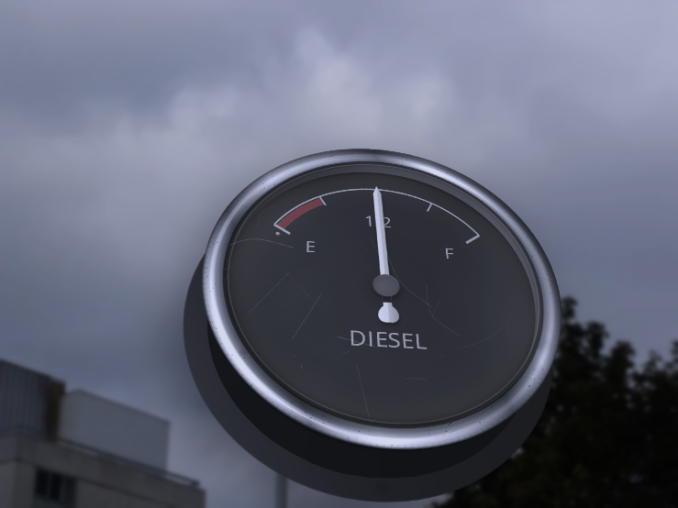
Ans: {"value": 0.5}
